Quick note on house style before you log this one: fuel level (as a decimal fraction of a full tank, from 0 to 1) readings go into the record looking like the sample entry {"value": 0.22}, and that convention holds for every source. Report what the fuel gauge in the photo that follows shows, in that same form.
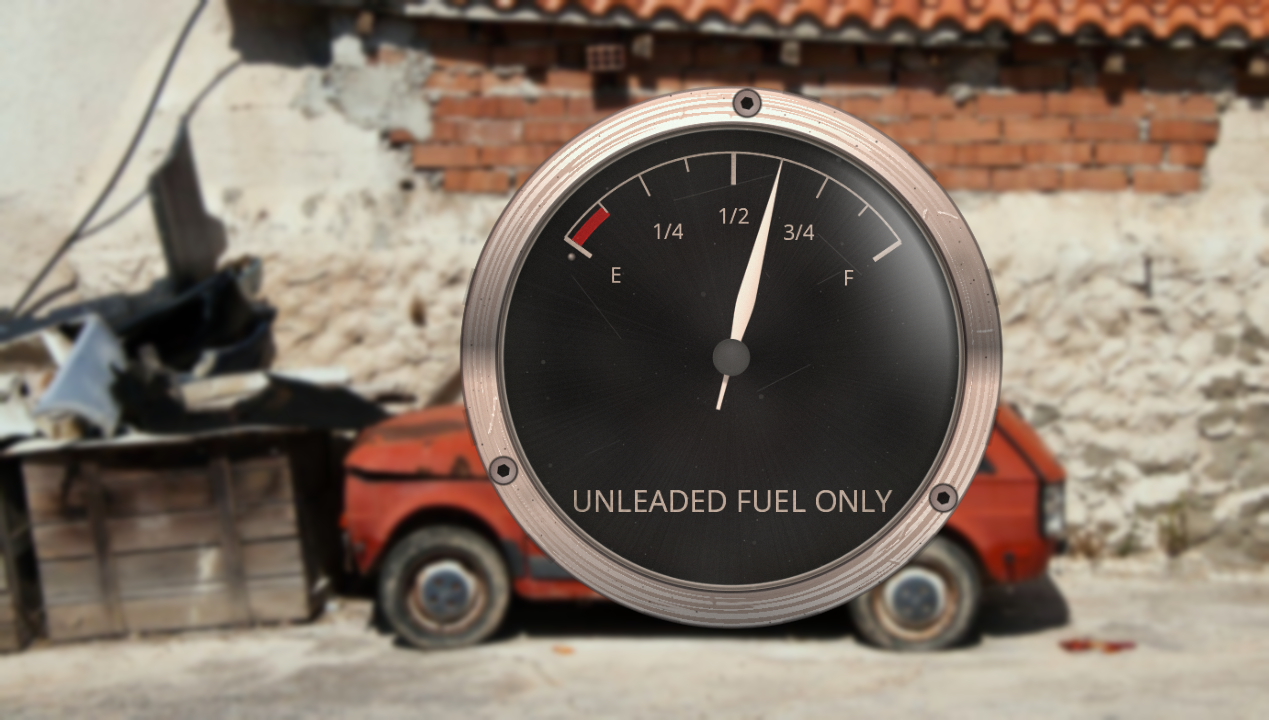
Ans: {"value": 0.625}
